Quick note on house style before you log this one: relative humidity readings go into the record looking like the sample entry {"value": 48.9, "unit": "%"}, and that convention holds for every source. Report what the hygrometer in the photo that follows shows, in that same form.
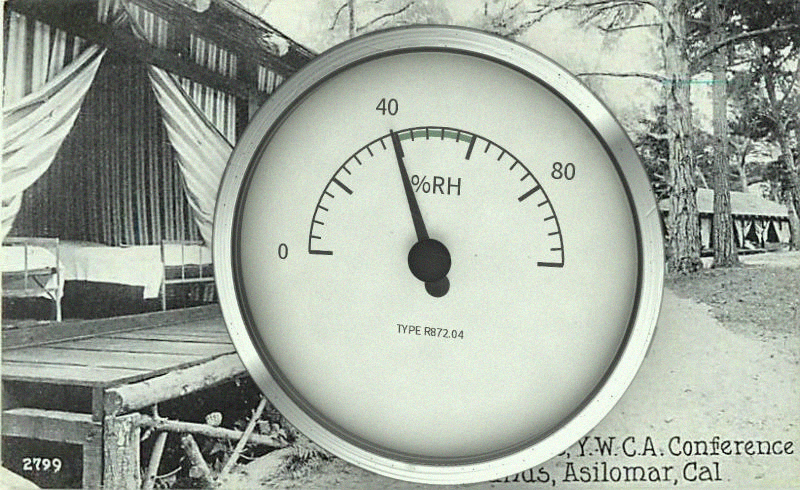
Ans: {"value": 40, "unit": "%"}
